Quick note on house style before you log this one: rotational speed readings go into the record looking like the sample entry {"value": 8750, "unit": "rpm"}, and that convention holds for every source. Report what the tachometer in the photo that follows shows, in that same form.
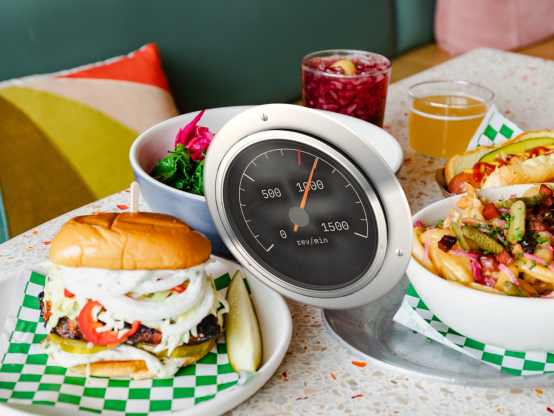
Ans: {"value": 1000, "unit": "rpm"}
